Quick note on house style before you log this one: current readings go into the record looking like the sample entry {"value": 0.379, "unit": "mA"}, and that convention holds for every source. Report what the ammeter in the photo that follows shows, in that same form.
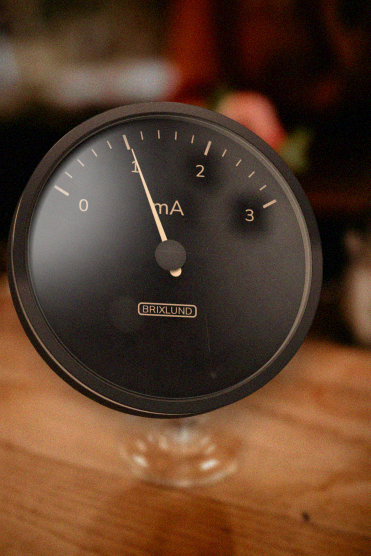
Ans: {"value": 1, "unit": "mA"}
